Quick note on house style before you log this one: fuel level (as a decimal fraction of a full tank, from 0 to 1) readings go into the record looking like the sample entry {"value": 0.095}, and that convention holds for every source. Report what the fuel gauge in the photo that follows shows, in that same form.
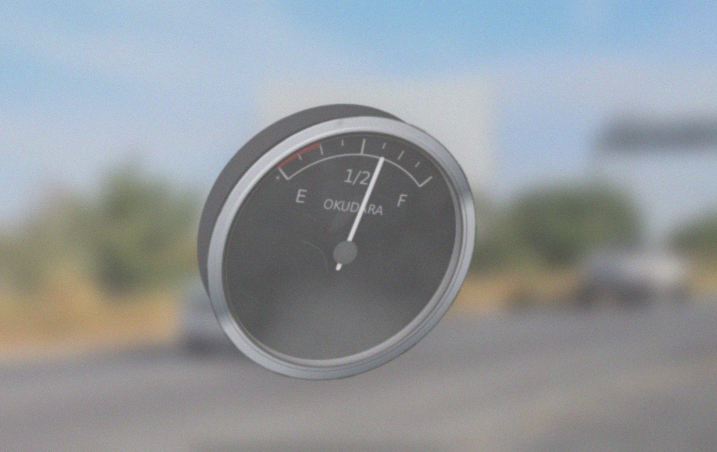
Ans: {"value": 0.625}
